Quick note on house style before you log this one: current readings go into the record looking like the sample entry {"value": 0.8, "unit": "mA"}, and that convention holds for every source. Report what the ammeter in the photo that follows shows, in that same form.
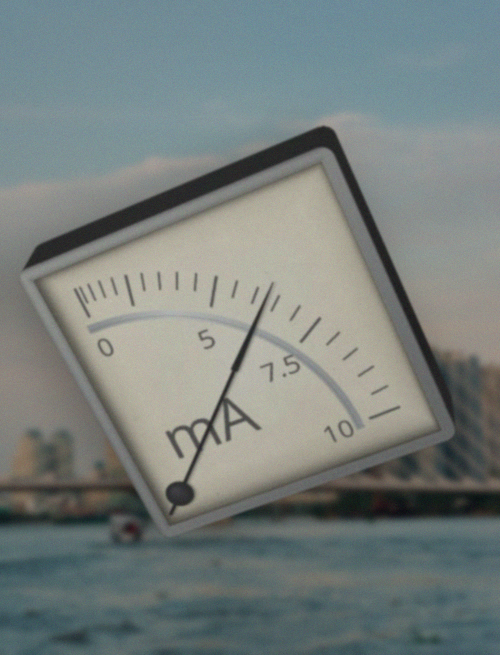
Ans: {"value": 6.25, "unit": "mA"}
